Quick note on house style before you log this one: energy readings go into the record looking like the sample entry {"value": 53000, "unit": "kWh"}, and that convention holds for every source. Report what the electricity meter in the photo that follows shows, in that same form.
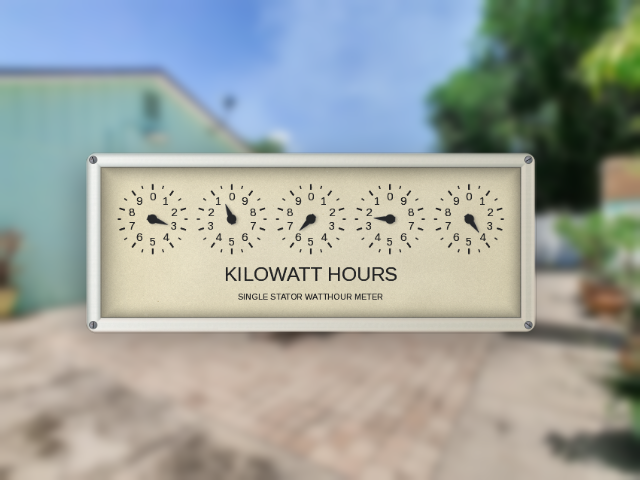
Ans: {"value": 30624, "unit": "kWh"}
